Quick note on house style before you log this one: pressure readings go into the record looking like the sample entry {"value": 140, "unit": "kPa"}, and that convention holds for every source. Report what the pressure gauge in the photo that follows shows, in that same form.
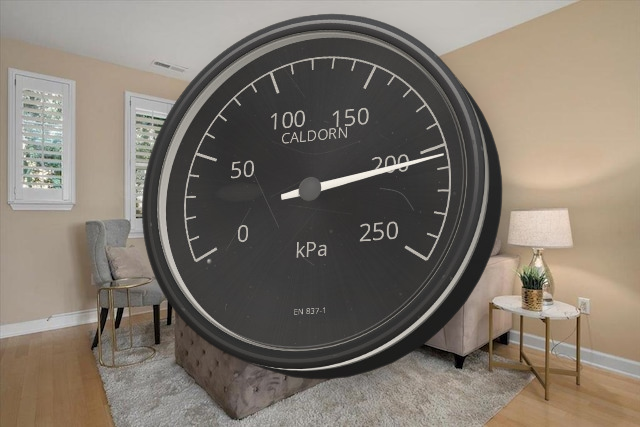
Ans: {"value": 205, "unit": "kPa"}
